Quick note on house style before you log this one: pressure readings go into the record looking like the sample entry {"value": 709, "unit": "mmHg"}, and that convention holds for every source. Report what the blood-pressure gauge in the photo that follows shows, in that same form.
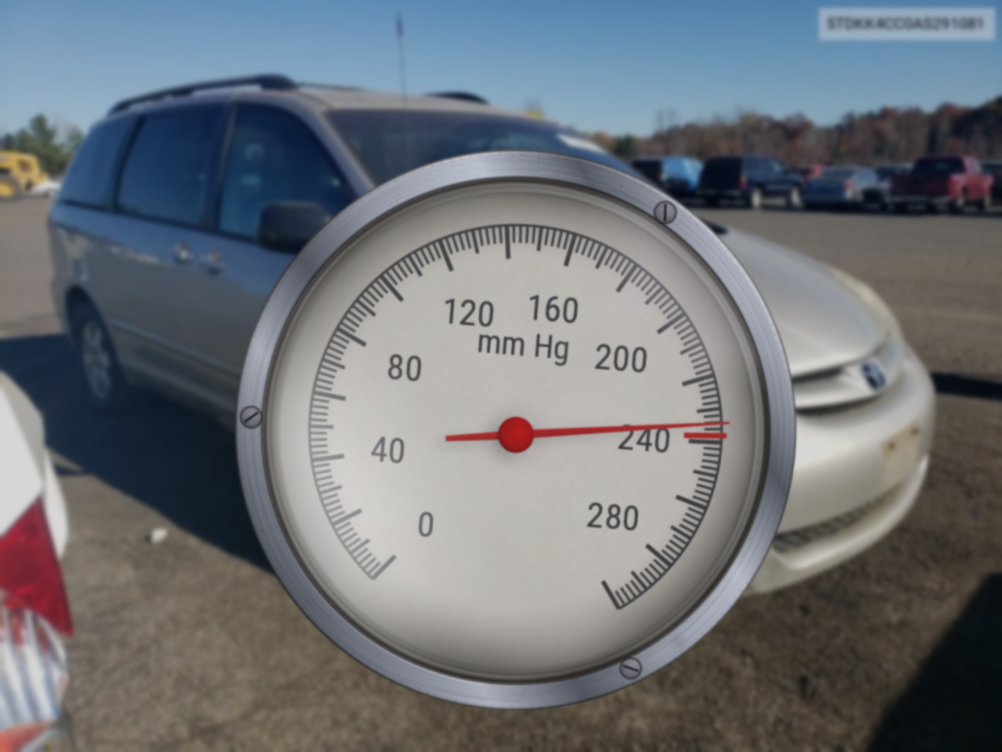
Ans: {"value": 234, "unit": "mmHg"}
